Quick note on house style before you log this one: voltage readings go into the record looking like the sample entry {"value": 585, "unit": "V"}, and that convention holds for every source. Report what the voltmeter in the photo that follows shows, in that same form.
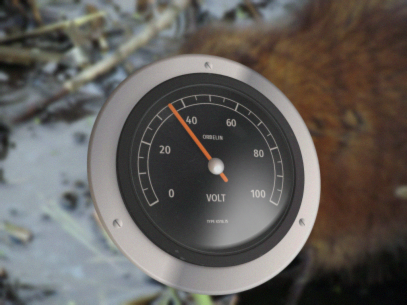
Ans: {"value": 35, "unit": "V"}
